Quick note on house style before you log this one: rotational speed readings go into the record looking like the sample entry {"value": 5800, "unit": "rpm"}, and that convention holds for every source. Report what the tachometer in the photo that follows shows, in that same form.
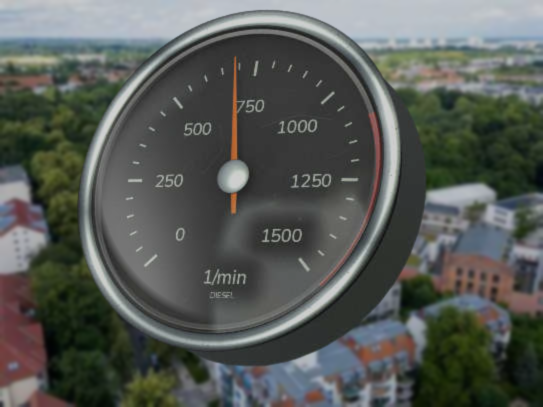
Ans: {"value": 700, "unit": "rpm"}
